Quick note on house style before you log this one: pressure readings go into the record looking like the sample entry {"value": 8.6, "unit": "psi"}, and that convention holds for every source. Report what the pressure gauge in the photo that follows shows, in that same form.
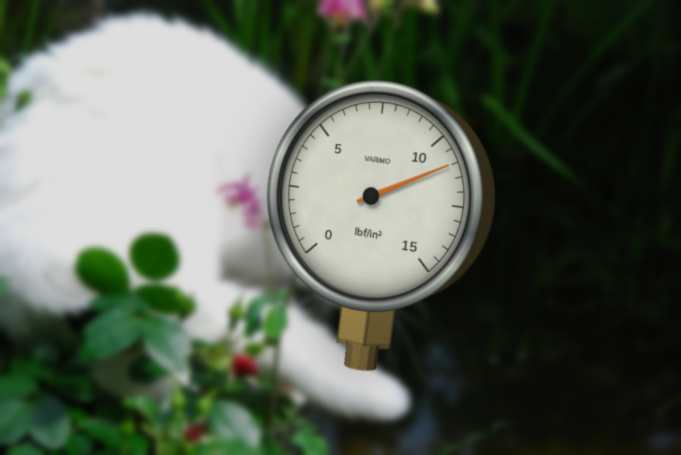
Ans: {"value": 11, "unit": "psi"}
